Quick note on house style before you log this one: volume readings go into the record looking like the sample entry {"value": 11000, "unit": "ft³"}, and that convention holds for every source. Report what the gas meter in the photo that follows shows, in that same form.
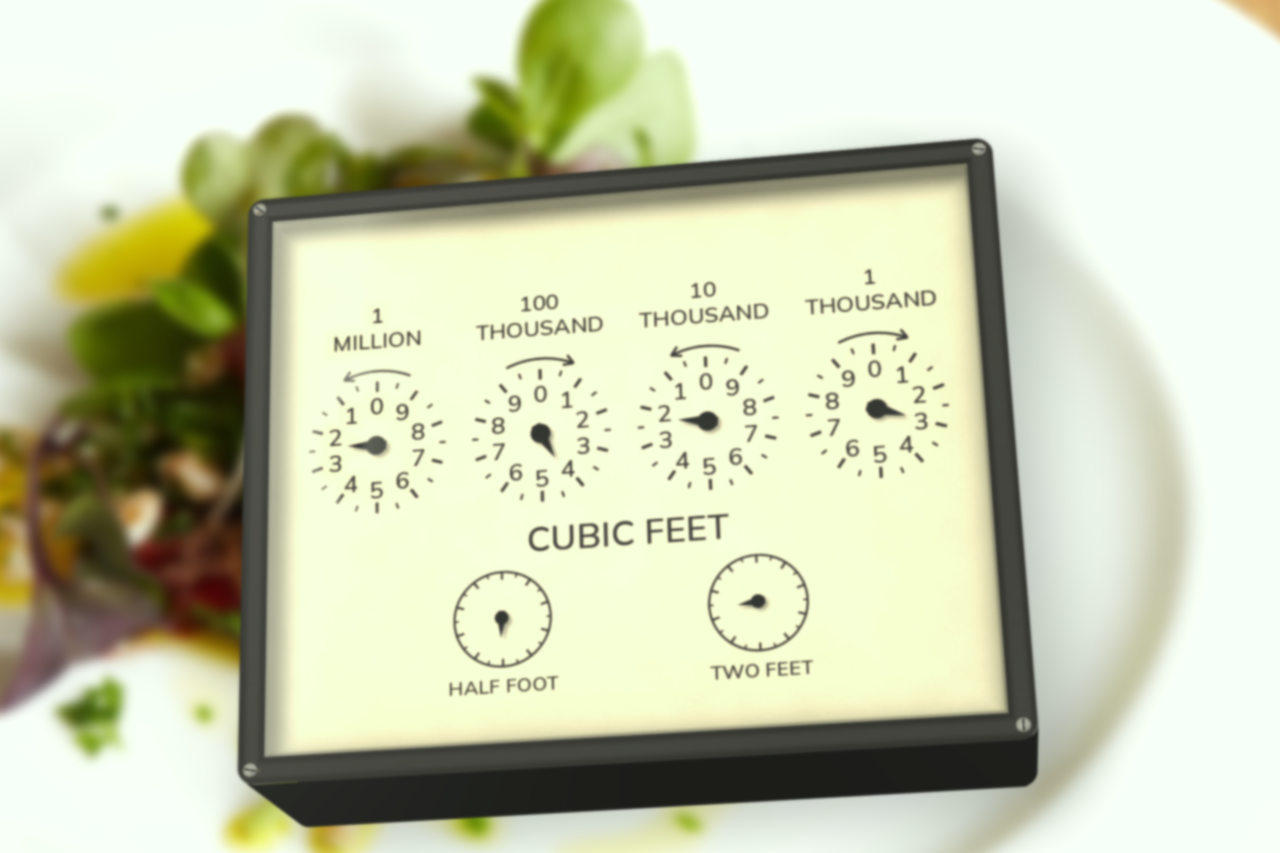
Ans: {"value": 242300, "unit": "ft³"}
